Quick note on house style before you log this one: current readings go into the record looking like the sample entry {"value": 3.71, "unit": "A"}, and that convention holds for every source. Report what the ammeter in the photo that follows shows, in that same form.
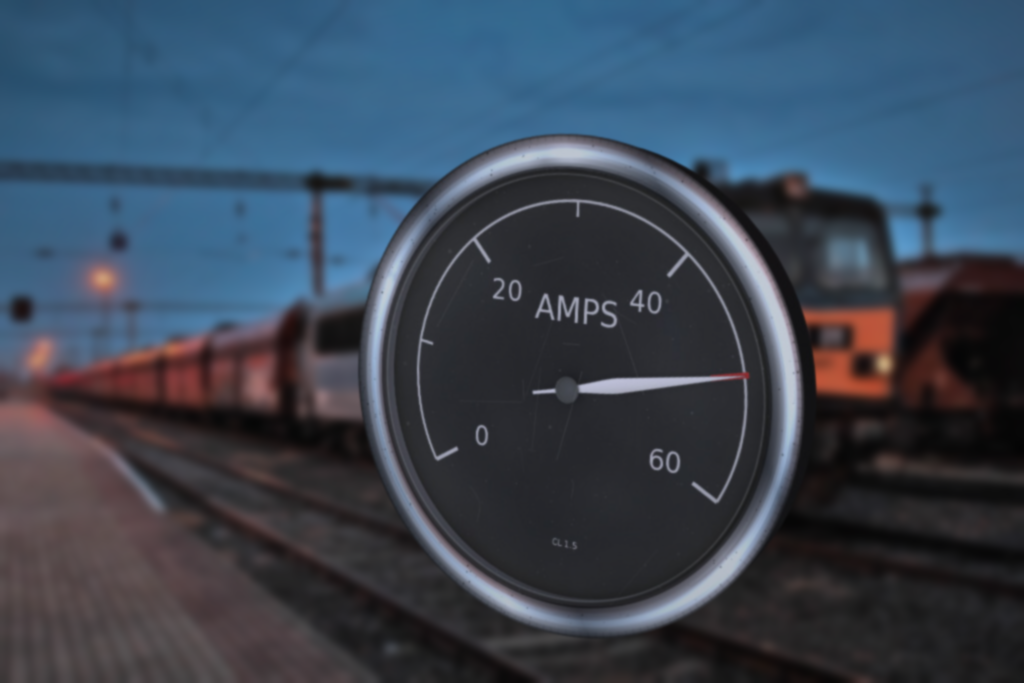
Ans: {"value": 50, "unit": "A"}
